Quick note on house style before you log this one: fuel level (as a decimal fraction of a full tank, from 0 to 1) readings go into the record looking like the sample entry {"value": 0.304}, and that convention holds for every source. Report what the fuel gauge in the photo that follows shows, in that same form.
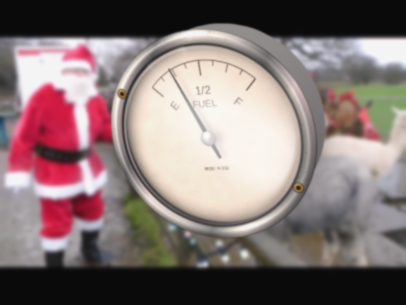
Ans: {"value": 0.25}
